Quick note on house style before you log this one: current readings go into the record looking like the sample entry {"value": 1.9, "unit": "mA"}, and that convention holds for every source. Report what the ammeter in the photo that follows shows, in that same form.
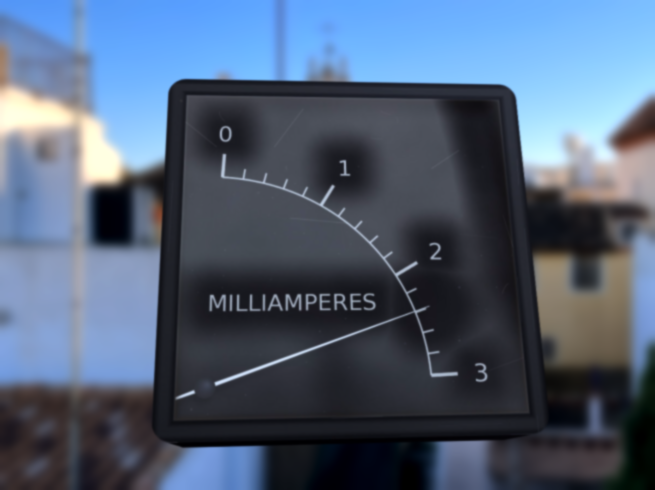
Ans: {"value": 2.4, "unit": "mA"}
